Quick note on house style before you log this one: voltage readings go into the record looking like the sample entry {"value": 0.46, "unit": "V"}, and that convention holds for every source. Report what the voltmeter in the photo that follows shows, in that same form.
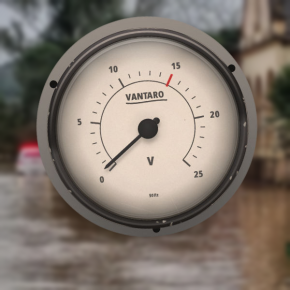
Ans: {"value": 0.5, "unit": "V"}
